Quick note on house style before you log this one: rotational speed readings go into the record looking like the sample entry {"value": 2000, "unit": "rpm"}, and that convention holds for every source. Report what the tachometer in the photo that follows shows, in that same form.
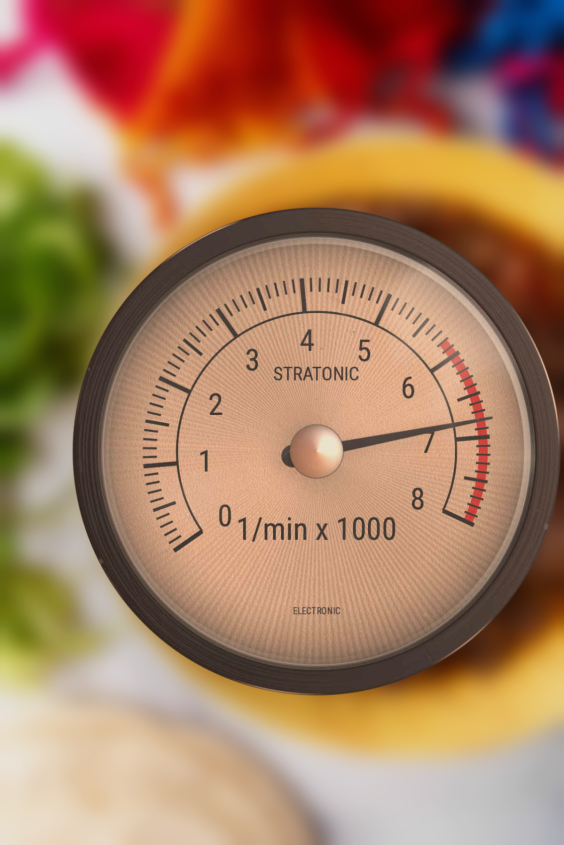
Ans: {"value": 6800, "unit": "rpm"}
